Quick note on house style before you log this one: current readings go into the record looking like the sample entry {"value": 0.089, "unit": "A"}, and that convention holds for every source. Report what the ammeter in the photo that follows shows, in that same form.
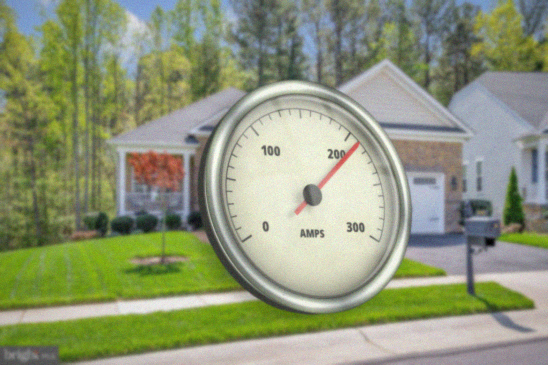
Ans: {"value": 210, "unit": "A"}
